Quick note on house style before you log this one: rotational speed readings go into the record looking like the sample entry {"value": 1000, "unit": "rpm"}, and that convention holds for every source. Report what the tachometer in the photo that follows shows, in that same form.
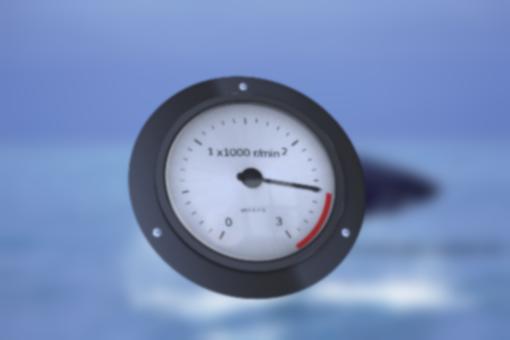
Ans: {"value": 2500, "unit": "rpm"}
